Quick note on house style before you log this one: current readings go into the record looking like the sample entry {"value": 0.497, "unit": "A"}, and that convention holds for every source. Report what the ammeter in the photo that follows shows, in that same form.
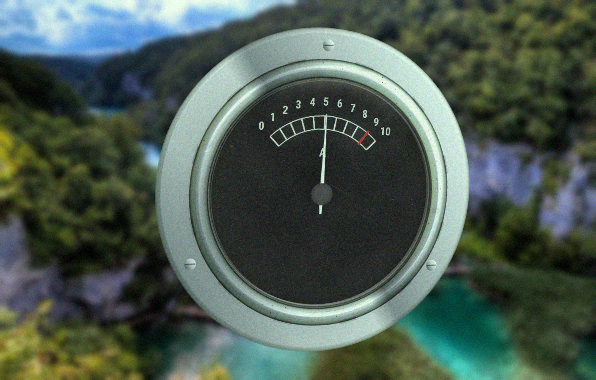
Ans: {"value": 5, "unit": "A"}
